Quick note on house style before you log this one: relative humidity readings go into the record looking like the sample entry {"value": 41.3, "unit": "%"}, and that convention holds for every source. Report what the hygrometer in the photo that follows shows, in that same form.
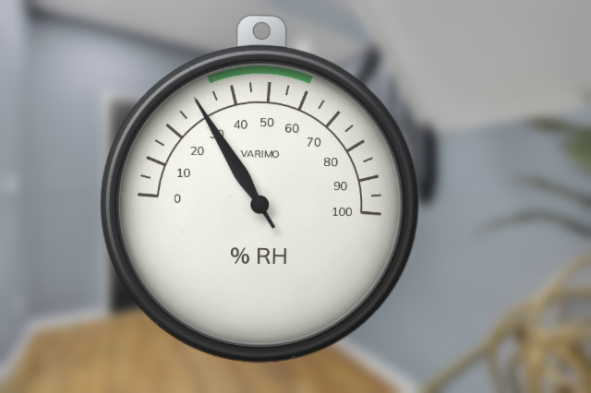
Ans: {"value": 30, "unit": "%"}
